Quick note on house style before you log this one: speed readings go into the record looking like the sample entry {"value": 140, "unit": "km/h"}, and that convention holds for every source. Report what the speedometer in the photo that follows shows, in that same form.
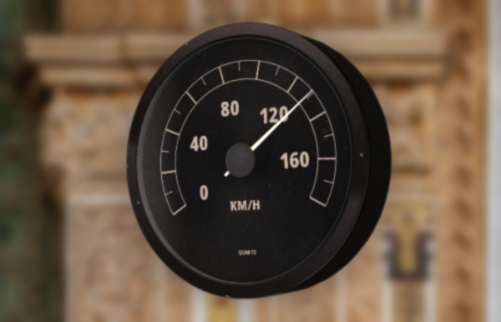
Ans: {"value": 130, "unit": "km/h"}
